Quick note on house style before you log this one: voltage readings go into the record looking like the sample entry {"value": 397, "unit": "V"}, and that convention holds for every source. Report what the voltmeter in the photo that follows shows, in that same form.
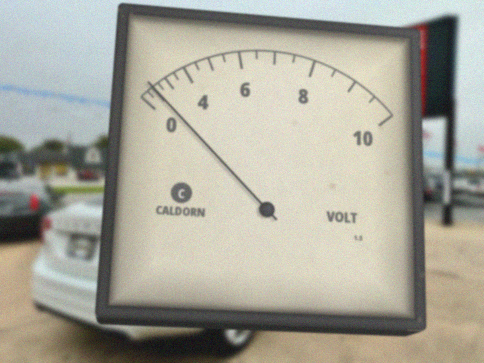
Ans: {"value": 2, "unit": "V"}
